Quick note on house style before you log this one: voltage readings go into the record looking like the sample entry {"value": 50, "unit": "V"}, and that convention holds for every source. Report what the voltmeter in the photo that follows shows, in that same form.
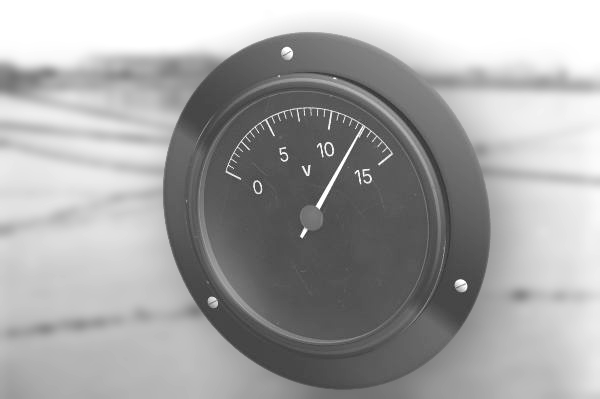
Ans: {"value": 12.5, "unit": "V"}
